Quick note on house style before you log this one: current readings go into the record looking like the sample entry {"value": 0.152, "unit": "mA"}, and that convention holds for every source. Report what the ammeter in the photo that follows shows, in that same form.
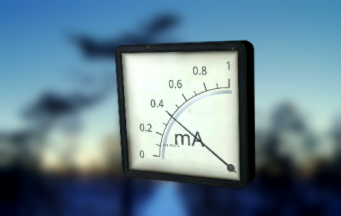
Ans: {"value": 0.4, "unit": "mA"}
